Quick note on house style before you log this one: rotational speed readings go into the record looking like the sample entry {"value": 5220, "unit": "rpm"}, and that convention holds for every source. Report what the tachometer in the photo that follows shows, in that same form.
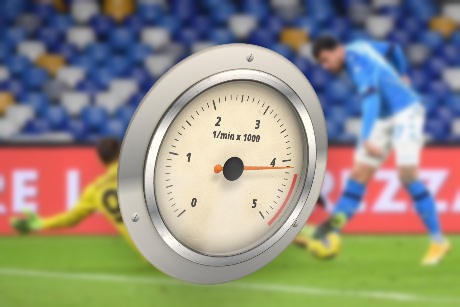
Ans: {"value": 4100, "unit": "rpm"}
